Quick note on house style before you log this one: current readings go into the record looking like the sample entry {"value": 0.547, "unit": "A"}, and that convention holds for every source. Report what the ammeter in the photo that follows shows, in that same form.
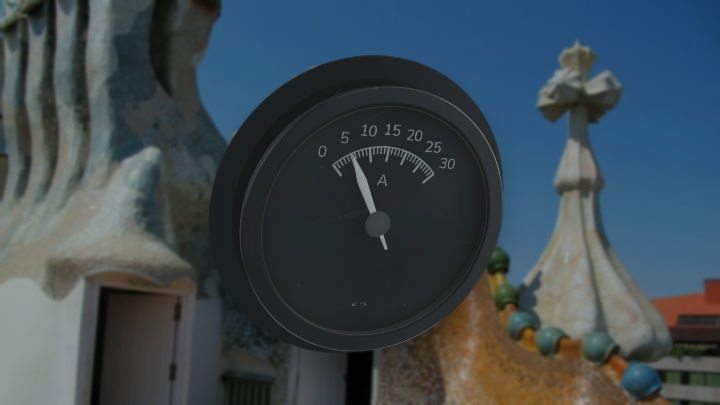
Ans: {"value": 5, "unit": "A"}
